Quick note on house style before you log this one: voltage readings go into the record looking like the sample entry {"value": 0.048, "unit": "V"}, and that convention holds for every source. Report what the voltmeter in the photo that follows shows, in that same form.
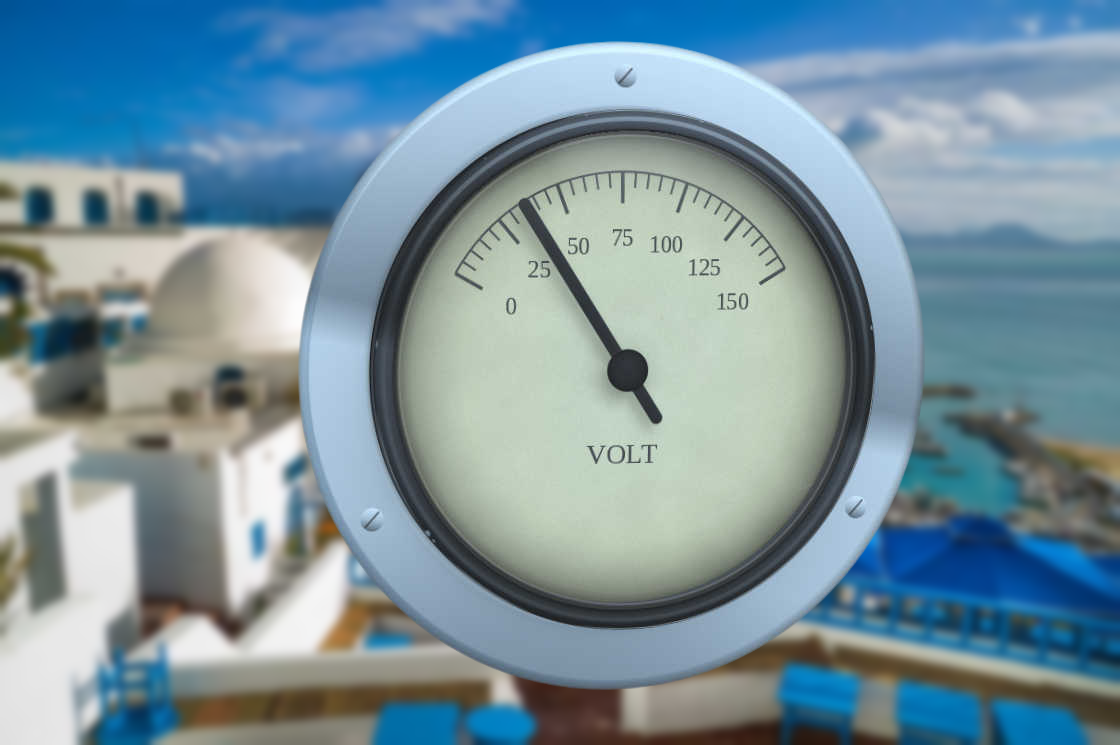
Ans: {"value": 35, "unit": "V"}
